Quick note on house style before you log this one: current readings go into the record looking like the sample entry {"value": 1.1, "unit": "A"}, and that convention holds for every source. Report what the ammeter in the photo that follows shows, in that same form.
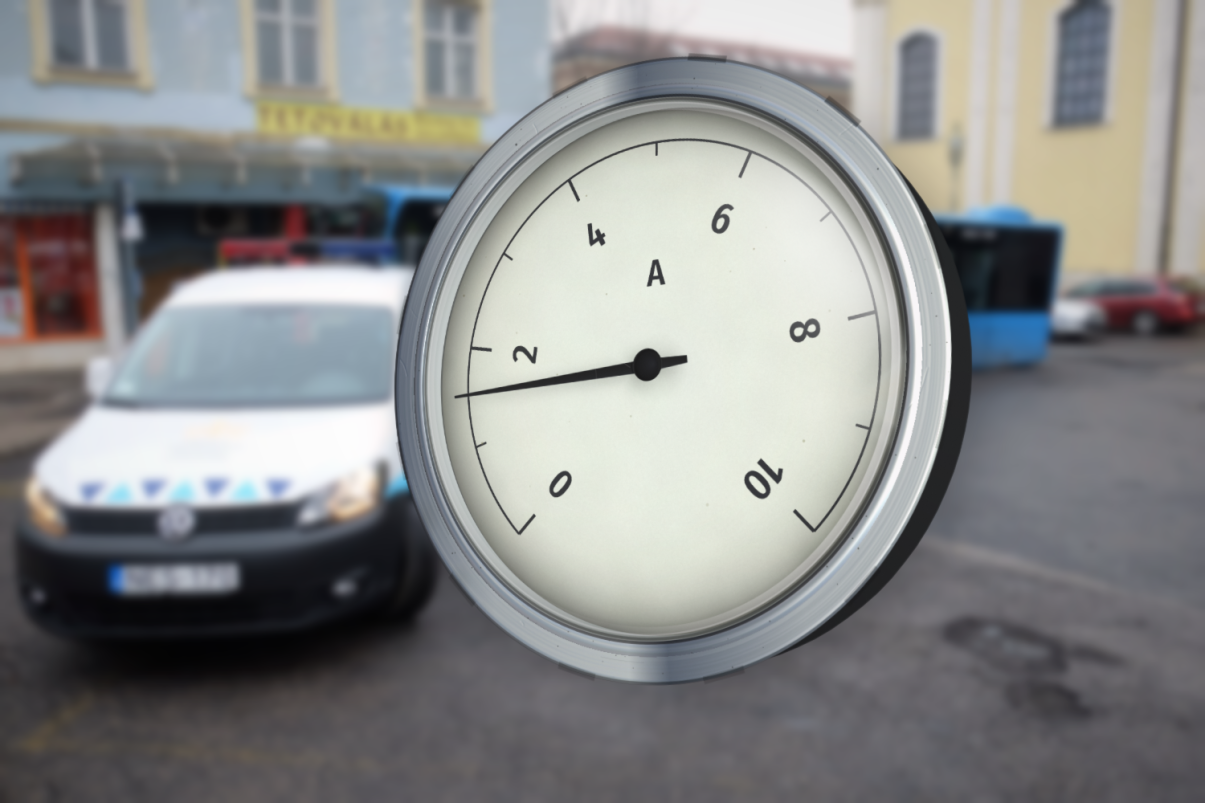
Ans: {"value": 1.5, "unit": "A"}
